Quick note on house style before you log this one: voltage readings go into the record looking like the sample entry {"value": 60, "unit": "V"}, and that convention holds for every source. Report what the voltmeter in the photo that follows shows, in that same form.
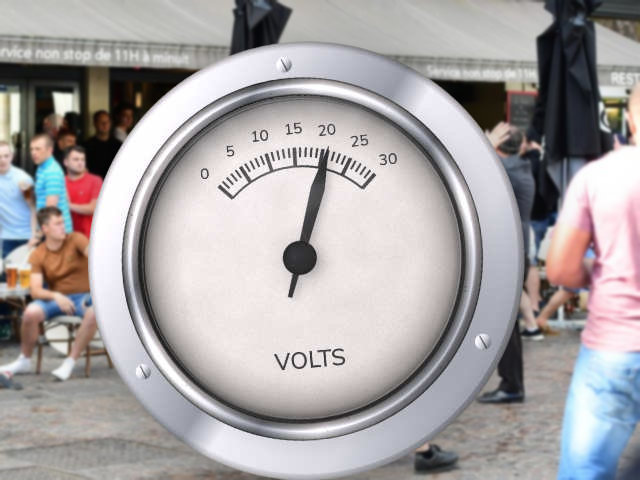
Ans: {"value": 21, "unit": "V"}
